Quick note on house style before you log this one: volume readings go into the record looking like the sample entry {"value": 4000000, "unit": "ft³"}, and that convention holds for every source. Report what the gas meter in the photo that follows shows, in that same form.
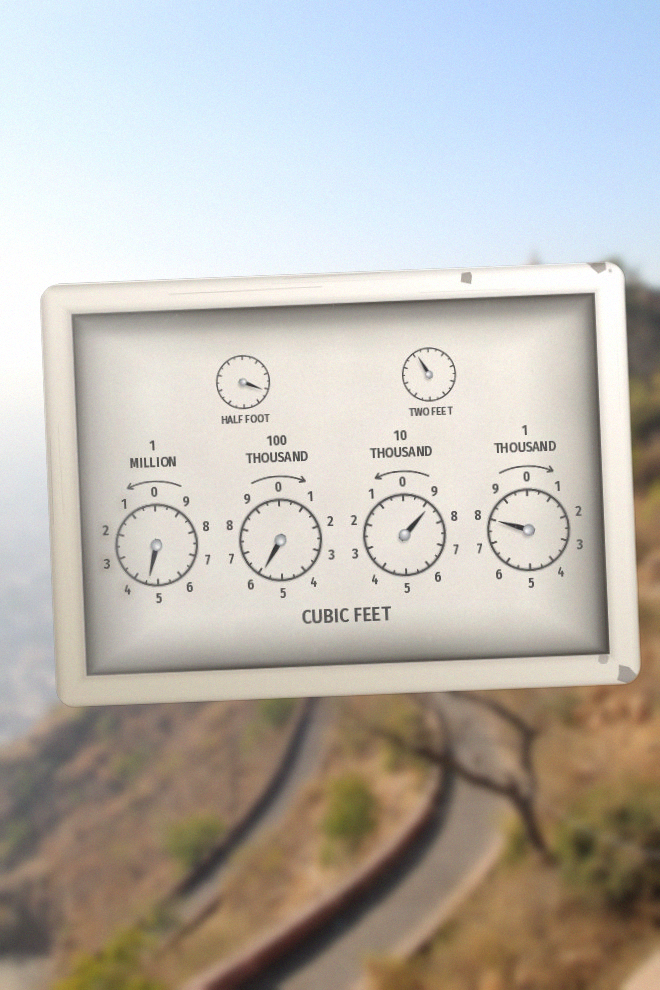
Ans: {"value": 458800, "unit": "ft³"}
